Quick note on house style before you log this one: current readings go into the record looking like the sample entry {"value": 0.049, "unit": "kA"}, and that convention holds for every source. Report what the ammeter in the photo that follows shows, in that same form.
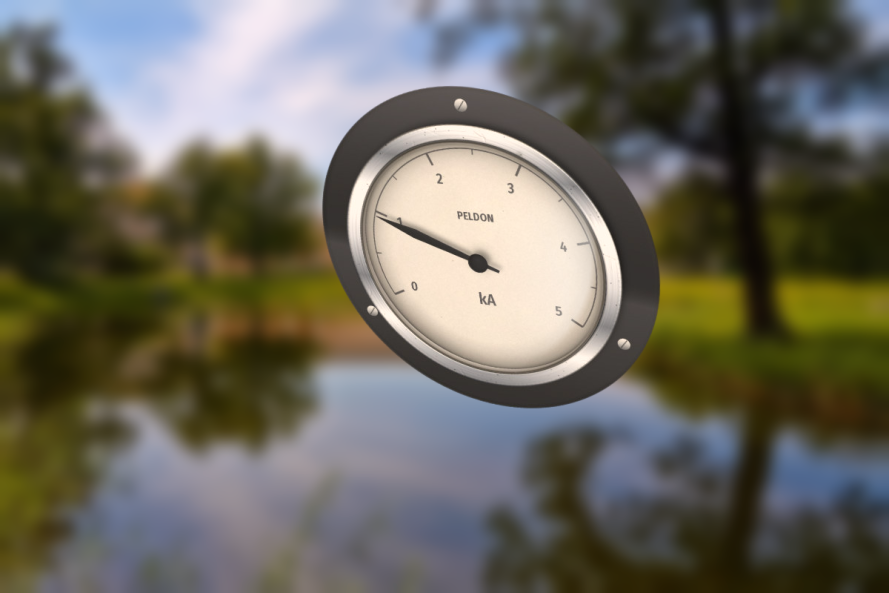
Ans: {"value": 1, "unit": "kA"}
